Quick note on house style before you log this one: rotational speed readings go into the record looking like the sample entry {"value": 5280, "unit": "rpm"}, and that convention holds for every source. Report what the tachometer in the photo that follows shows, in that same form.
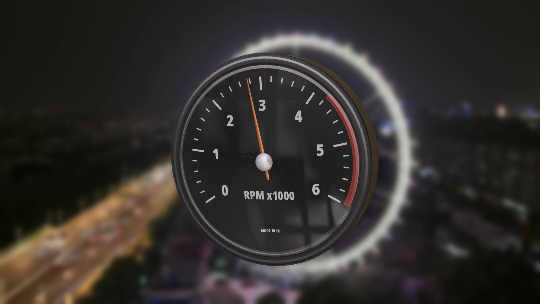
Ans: {"value": 2800, "unit": "rpm"}
